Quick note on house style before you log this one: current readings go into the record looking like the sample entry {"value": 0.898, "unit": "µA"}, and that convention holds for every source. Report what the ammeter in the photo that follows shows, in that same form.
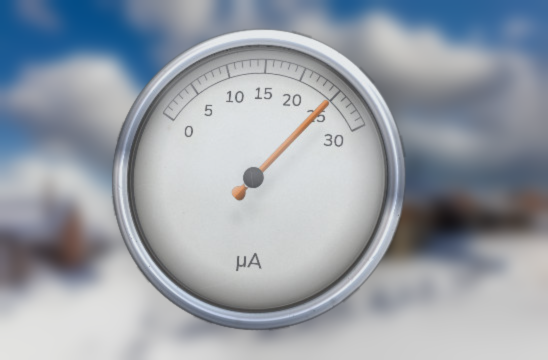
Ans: {"value": 25, "unit": "µA"}
